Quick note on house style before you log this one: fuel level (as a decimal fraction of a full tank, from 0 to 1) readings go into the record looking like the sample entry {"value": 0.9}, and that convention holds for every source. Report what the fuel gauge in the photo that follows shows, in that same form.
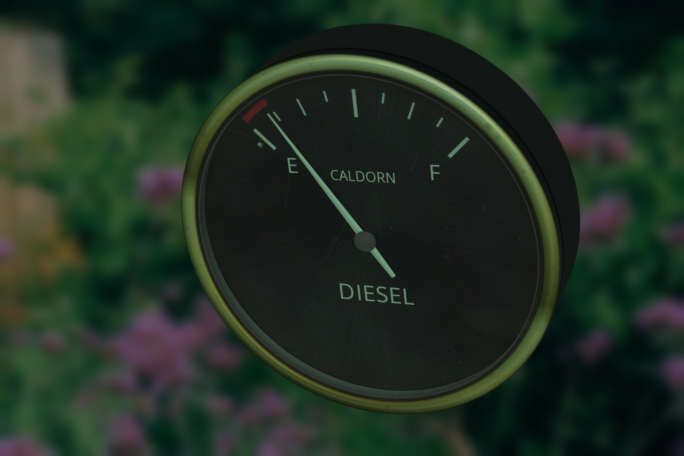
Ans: {"value": 0.125}
